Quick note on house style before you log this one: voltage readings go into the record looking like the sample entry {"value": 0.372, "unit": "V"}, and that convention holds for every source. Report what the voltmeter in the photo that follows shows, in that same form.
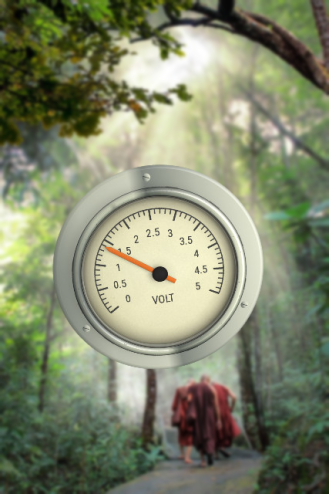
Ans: {"value": 1.4, "unit": "V"}
